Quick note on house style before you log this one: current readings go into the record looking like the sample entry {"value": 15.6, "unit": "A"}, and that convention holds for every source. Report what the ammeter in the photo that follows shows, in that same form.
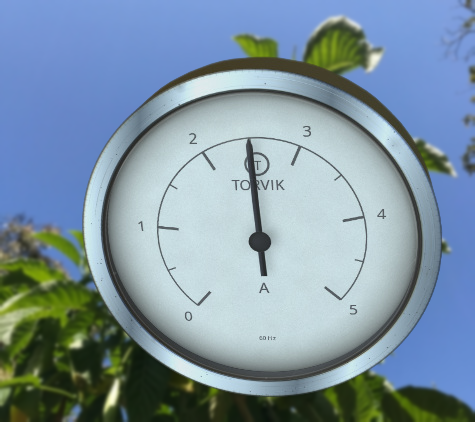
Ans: {"value": 2.5, "unit": "A"}
